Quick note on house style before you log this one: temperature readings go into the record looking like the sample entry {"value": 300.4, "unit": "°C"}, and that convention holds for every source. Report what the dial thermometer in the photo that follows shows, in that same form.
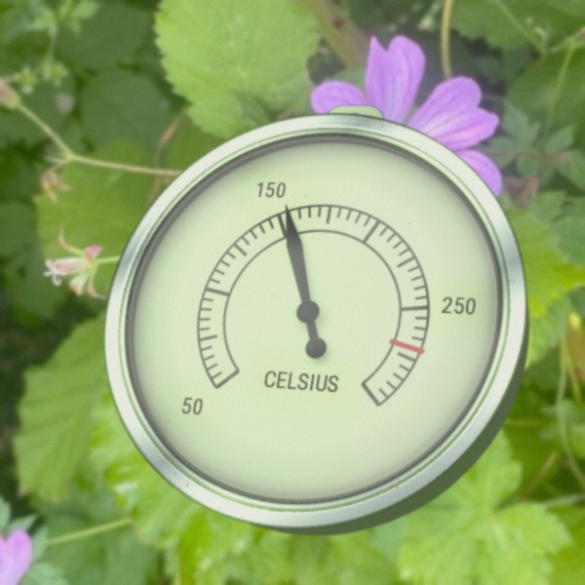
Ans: {"value": 155, "unit": "°C"}
